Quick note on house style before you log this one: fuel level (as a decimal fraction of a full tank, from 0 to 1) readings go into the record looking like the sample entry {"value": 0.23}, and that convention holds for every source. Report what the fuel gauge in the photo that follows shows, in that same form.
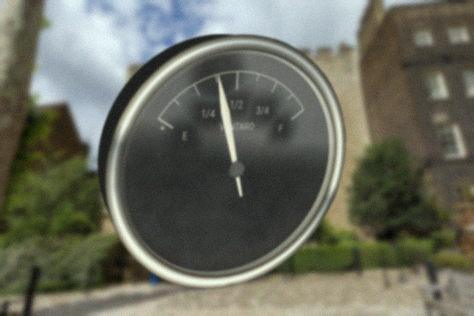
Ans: {"value": 0.375}
